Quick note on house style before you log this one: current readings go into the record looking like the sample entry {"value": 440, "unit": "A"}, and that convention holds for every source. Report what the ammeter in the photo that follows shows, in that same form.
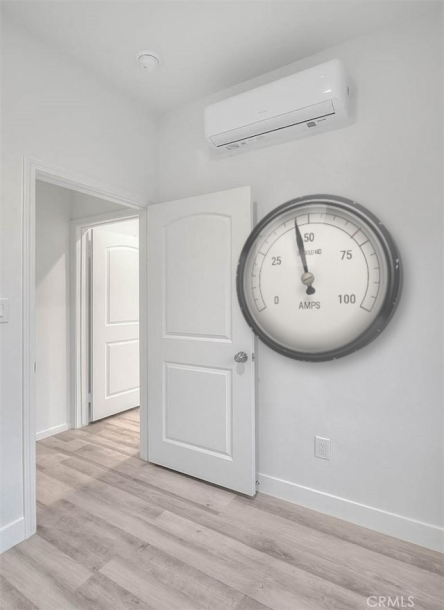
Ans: {"value": 45, "unit": "A"}
